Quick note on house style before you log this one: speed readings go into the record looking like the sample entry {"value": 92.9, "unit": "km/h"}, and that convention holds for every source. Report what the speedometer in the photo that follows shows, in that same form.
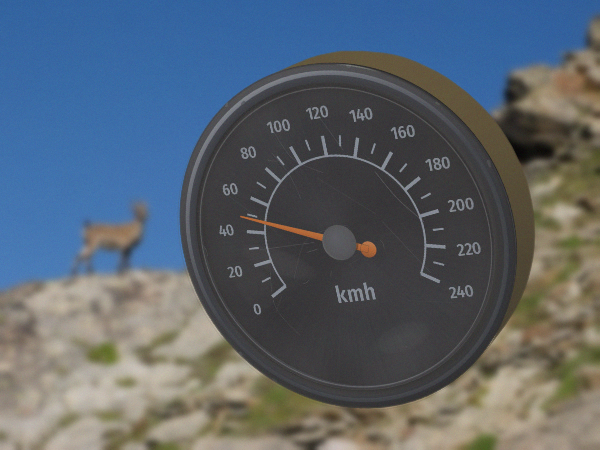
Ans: {"value": 50, "unit": "km/h"}
